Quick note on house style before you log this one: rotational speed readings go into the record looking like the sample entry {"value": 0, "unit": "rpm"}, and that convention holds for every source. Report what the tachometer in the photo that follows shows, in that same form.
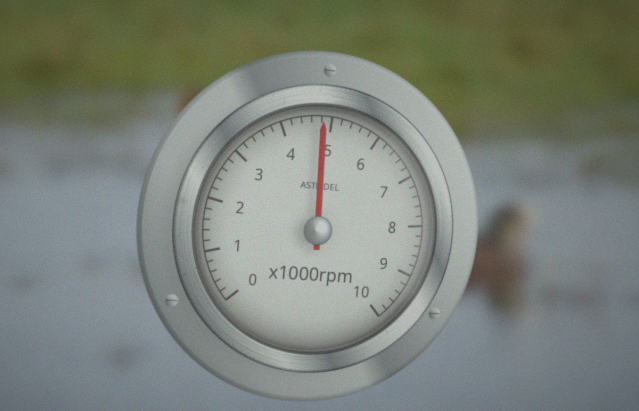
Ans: {"value": 4800, "unit": "rpm"}
